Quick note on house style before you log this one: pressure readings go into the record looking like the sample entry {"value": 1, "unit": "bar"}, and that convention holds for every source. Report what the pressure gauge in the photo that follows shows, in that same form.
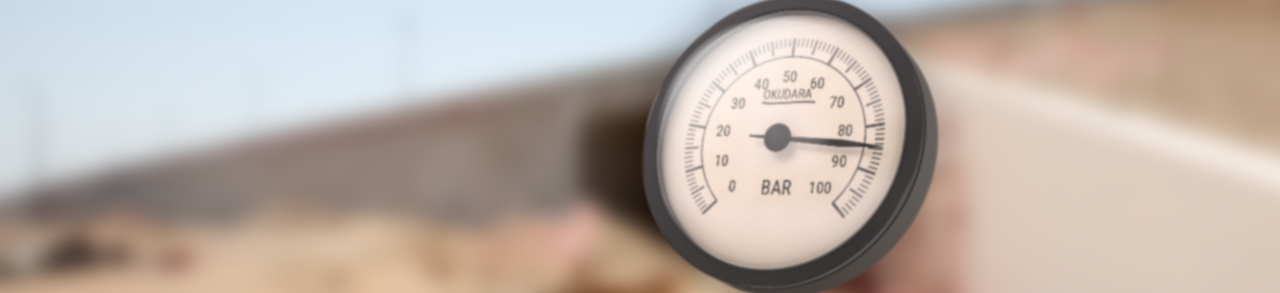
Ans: {"value": 85, "unit": "bar"}
